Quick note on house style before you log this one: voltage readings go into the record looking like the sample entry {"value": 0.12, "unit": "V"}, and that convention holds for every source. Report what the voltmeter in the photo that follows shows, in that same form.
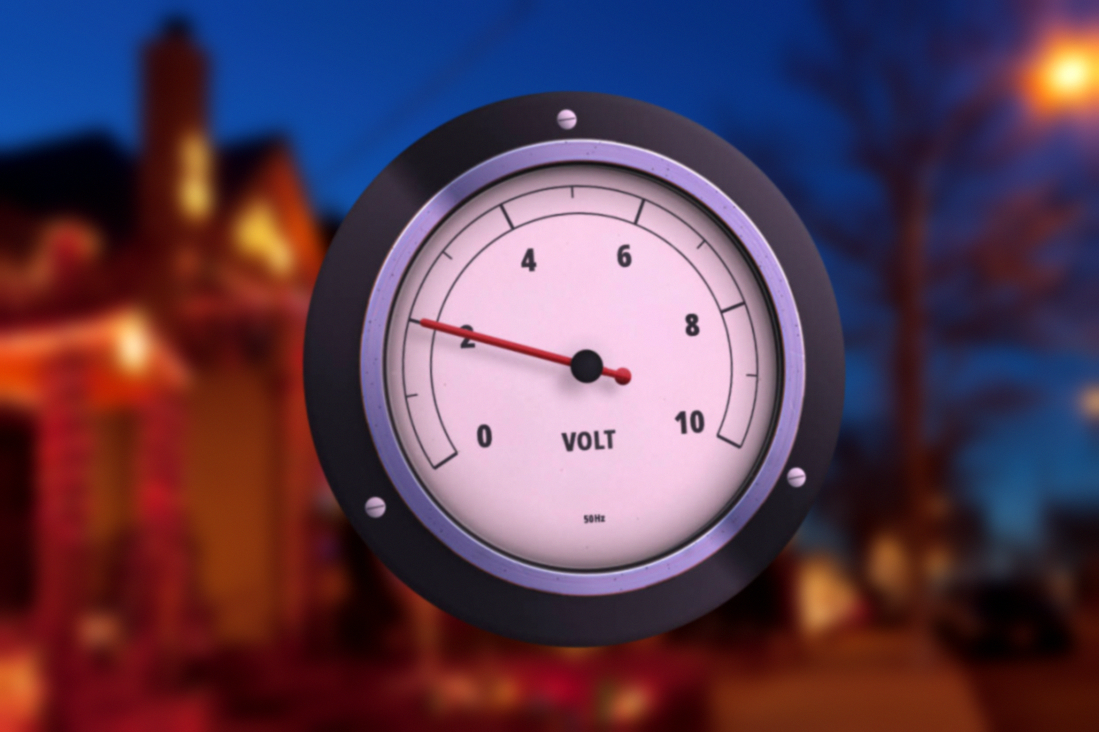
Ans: {"value": 2, "unit": "V"}
